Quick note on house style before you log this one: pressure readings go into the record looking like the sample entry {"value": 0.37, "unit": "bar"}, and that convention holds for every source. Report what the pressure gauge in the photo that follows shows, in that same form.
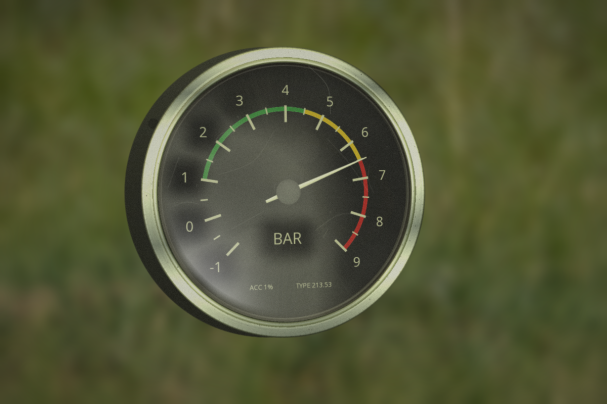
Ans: {"value": 6.5, "unit": "bar"}
